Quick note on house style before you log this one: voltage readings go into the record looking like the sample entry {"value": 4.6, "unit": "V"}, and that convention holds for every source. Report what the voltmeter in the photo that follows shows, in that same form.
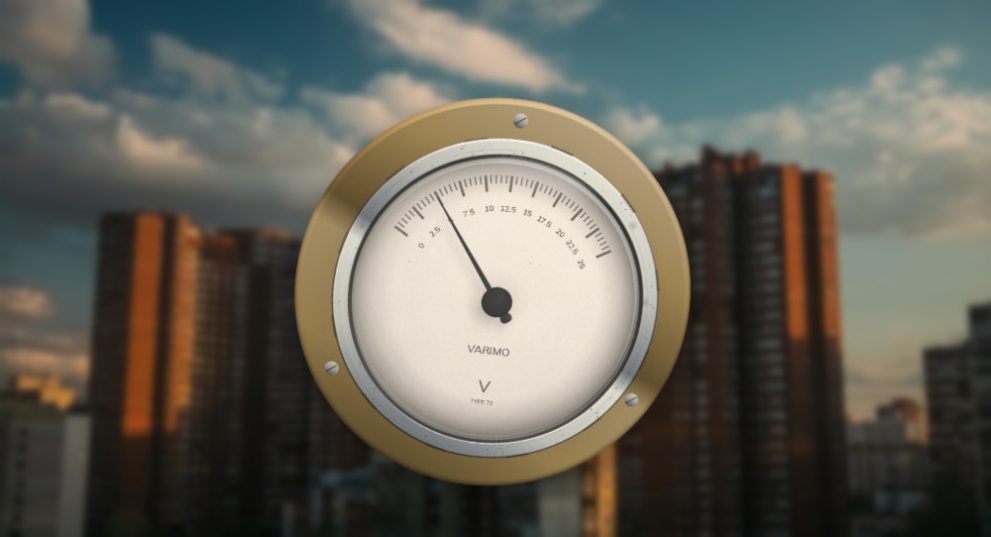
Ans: {"value": 5, "unit": "V"}
